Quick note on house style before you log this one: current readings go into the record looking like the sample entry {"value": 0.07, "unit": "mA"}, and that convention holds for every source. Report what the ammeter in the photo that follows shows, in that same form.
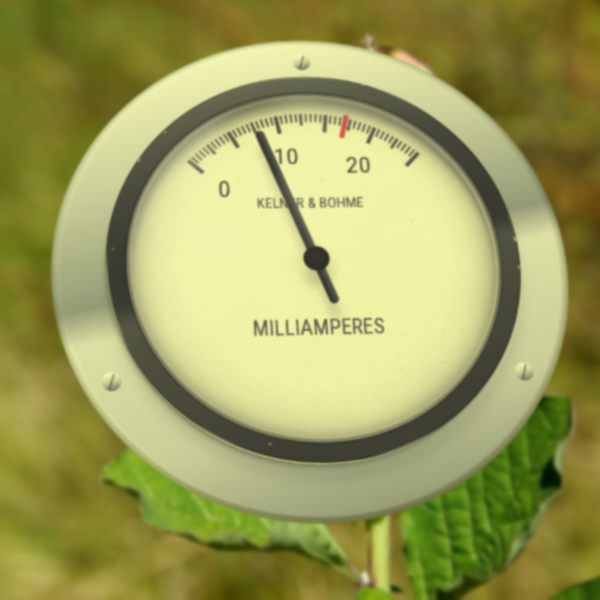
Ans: {"value": 7.5, "unit": "mA"}
